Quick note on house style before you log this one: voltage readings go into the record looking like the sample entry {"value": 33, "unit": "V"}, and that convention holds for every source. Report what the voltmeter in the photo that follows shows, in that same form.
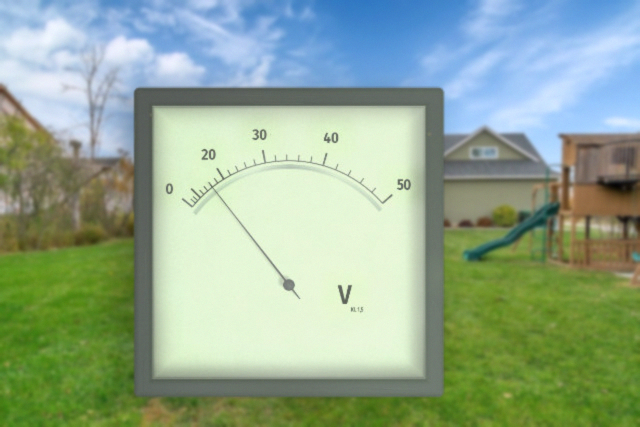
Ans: {"value": 16, "unit": "V"}
